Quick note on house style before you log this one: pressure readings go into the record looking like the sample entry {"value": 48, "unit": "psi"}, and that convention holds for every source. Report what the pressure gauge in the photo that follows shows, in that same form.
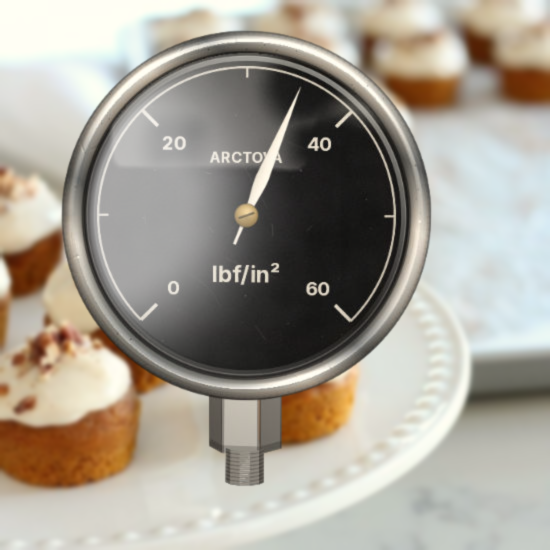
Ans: {"value": 35, "unit": "psi"}
